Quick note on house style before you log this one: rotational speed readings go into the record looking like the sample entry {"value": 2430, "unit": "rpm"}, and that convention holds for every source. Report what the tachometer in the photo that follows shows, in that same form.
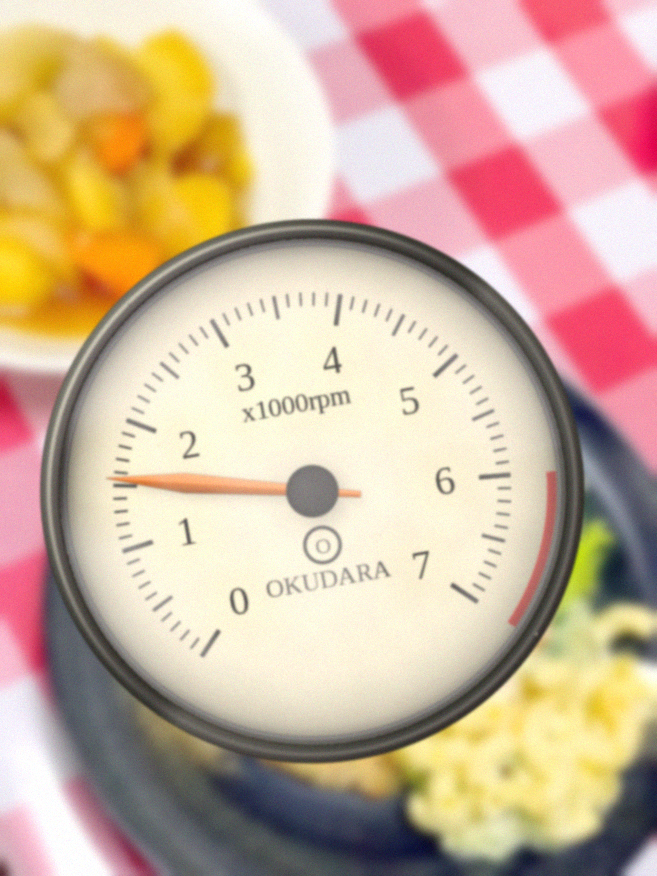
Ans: {"value": 1550, "unit": "rpm"}
